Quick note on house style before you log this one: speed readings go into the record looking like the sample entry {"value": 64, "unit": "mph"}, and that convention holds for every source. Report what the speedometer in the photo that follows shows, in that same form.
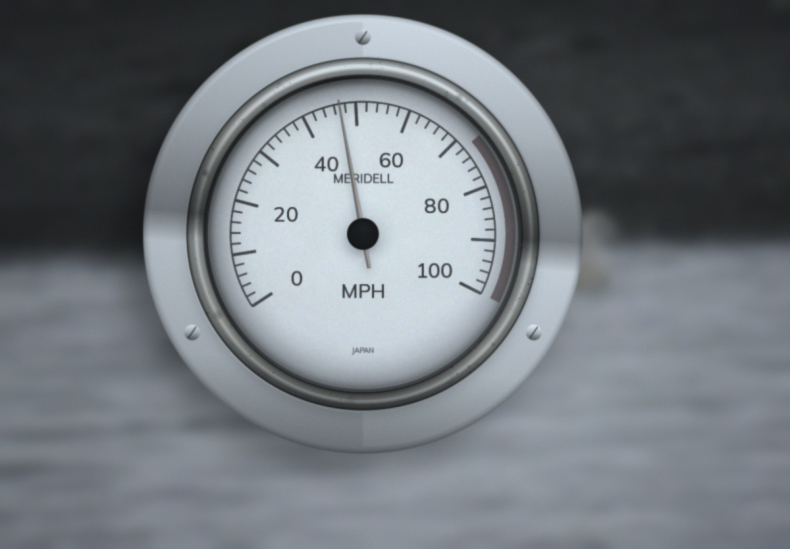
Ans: {"value": 47, "unit": "mph"}
